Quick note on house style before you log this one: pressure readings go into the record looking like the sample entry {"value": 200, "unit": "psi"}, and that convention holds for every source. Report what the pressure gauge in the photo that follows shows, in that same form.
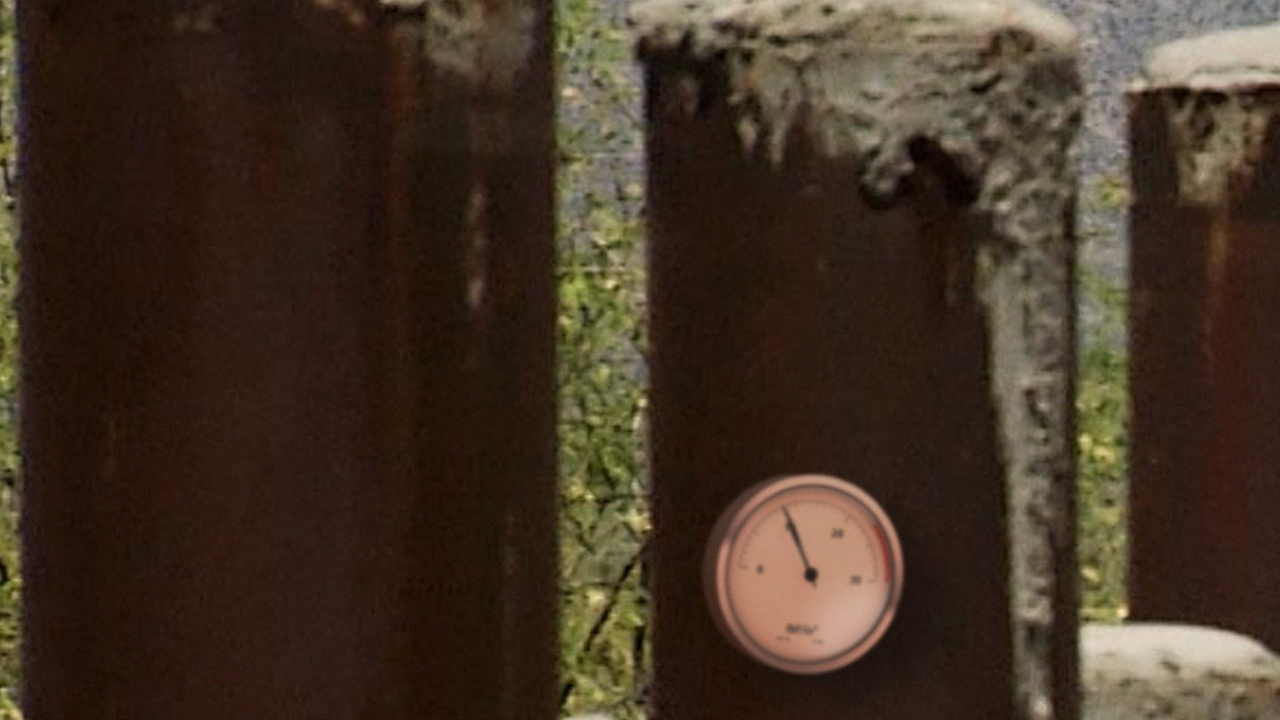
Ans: {"value": 10, "unit": "psi"}
